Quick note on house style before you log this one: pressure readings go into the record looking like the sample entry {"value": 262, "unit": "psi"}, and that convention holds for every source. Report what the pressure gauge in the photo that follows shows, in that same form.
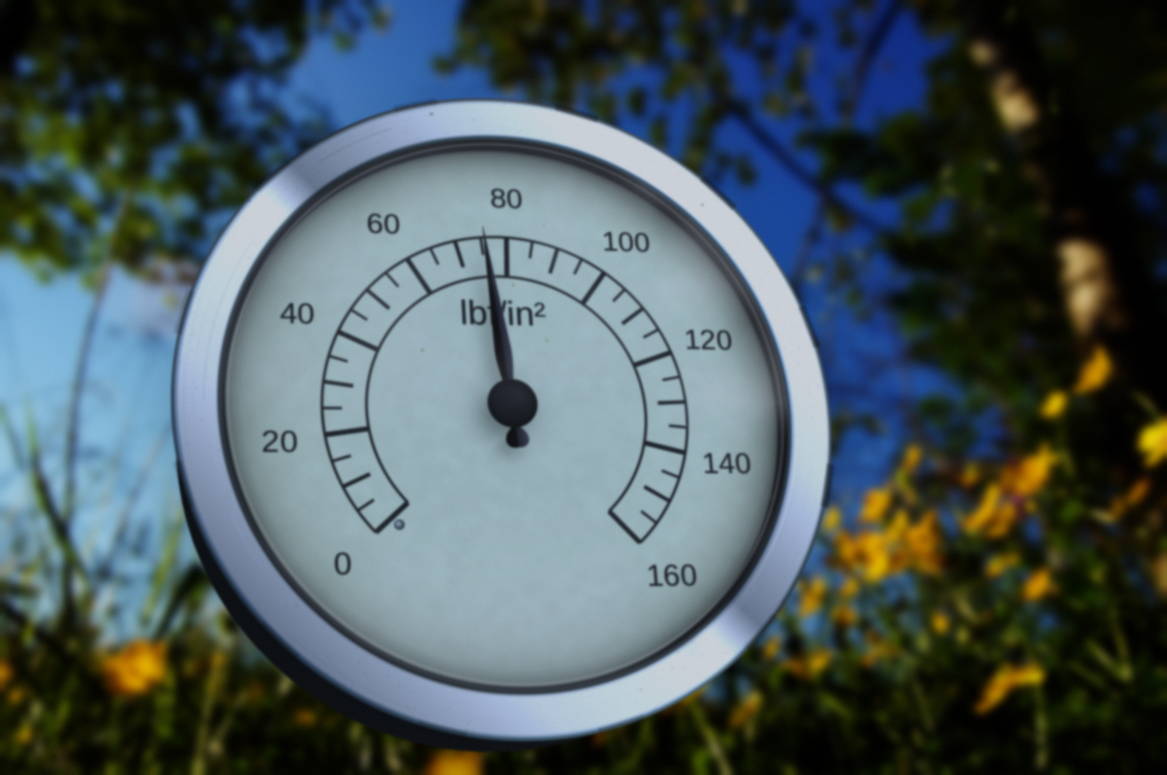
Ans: {"value": 75, "unit": "psi"}
